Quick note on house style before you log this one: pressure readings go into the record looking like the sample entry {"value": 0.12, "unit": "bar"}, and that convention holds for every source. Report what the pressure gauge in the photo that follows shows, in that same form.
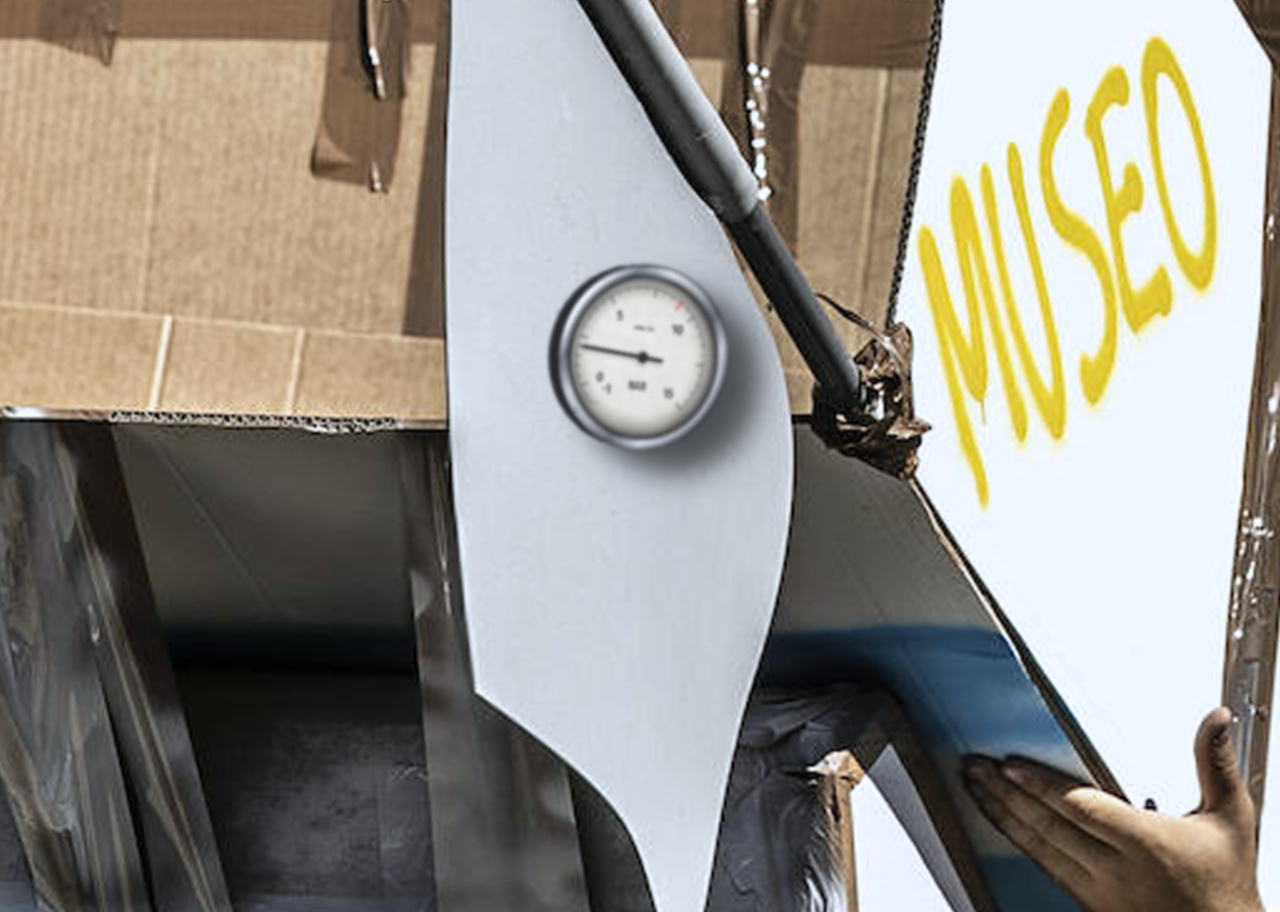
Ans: {"value": 2, "unit": "bar"}
